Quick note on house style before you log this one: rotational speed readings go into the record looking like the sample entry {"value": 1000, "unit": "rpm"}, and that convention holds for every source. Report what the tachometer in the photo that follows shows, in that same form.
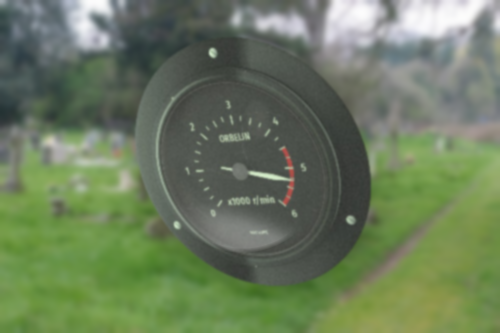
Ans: {"value": 5250, "unit": "rpm"}
